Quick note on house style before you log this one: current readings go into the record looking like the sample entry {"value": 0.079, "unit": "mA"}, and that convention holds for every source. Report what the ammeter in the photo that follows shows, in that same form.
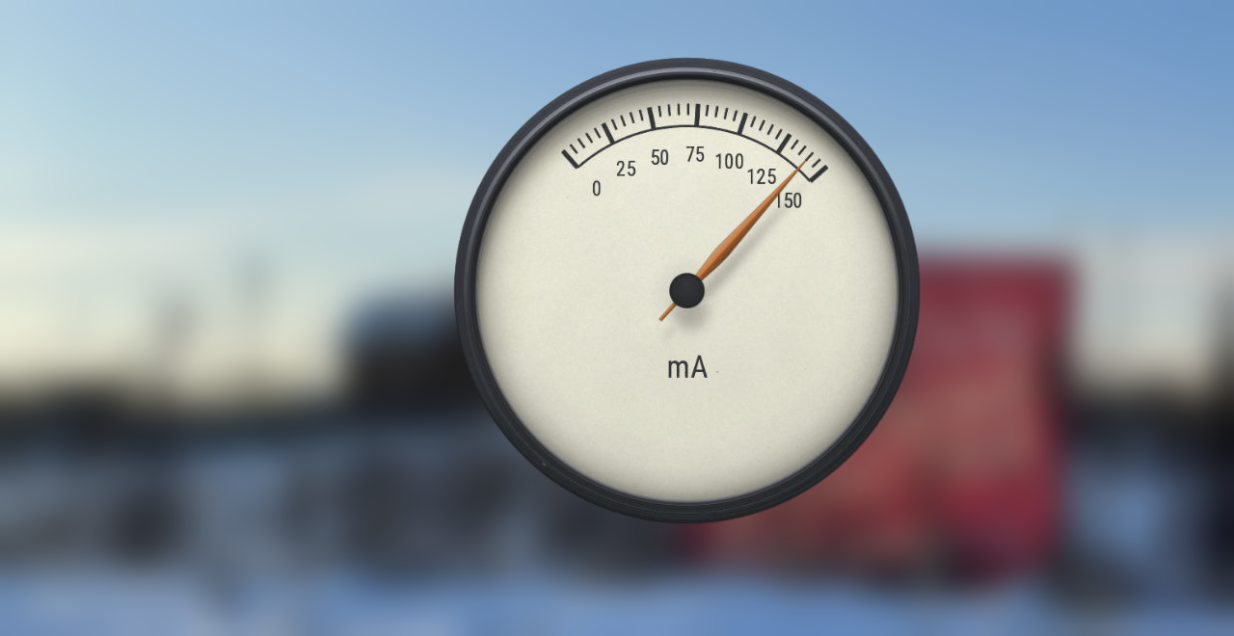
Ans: {"value": 140, "unit": "mA"}
